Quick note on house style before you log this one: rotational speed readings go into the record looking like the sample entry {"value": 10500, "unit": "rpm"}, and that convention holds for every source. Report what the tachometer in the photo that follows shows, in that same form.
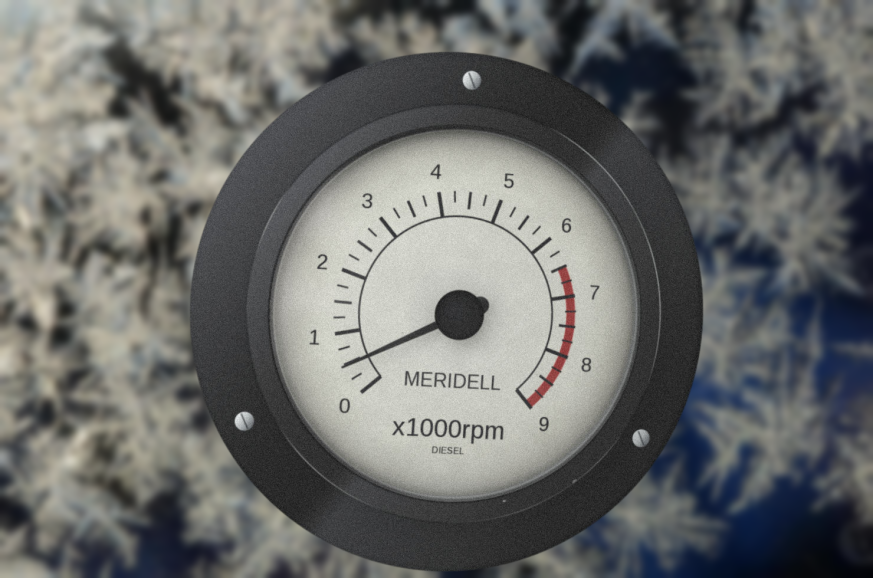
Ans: {"value": 500, "unit": "rpm"}
